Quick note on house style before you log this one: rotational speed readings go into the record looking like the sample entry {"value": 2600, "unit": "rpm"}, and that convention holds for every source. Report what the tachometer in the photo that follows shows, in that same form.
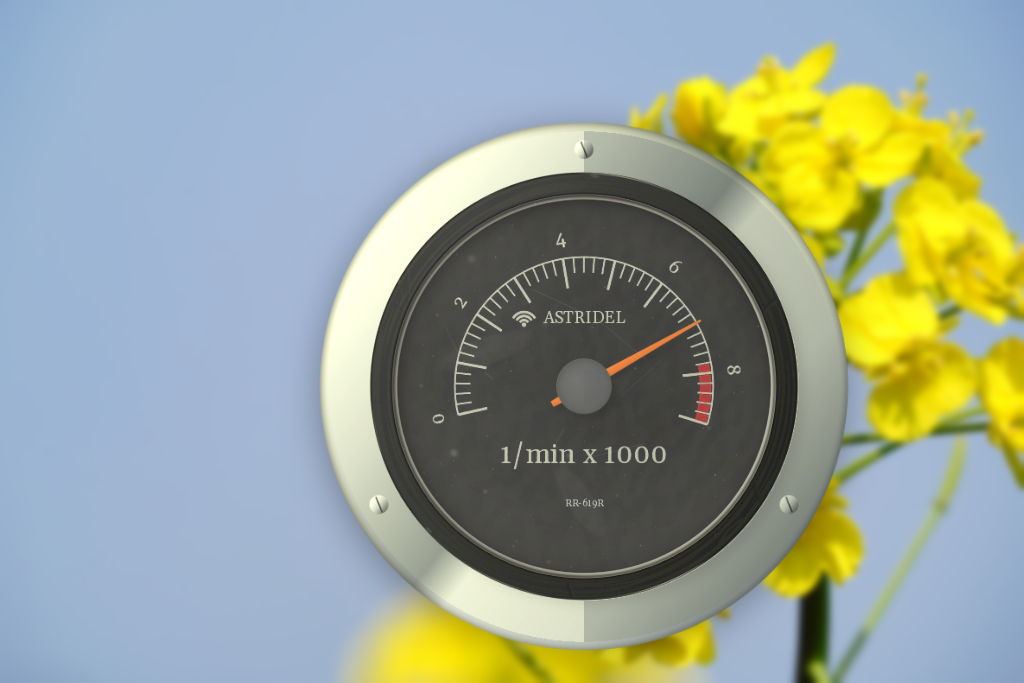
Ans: {"value": 7000, "unit": "rpm"}
